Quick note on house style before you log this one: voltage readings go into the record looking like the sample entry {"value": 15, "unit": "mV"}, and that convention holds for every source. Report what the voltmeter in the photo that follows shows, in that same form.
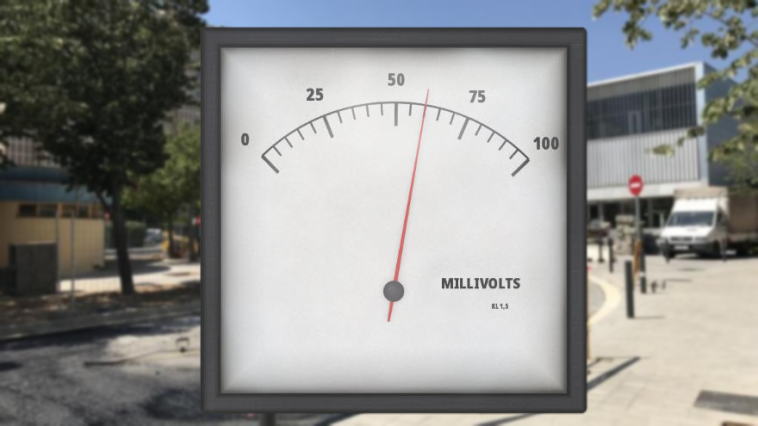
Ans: {"value": 60, "unit": "mV"}
